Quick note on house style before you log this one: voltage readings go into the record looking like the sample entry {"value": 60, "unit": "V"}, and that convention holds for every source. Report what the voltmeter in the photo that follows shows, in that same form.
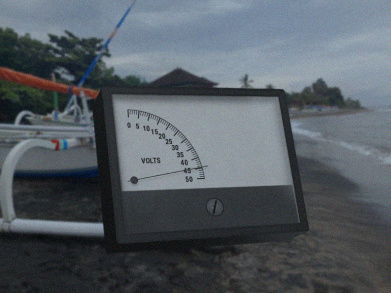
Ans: {"value": 45, "unit": "V"}
